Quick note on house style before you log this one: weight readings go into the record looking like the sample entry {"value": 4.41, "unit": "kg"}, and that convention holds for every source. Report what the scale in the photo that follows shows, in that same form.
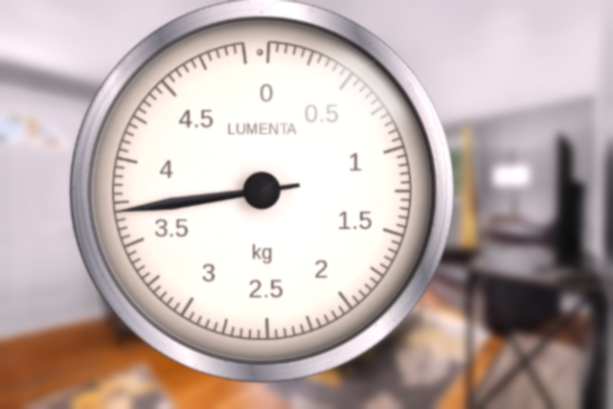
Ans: {"value": 3.7, "unit": "kg"}
